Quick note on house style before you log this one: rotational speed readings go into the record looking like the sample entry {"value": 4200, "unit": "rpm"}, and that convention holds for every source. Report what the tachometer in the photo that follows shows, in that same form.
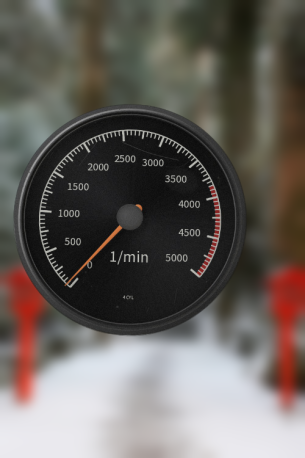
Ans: {"value": 50, "unit": "rpm"}
